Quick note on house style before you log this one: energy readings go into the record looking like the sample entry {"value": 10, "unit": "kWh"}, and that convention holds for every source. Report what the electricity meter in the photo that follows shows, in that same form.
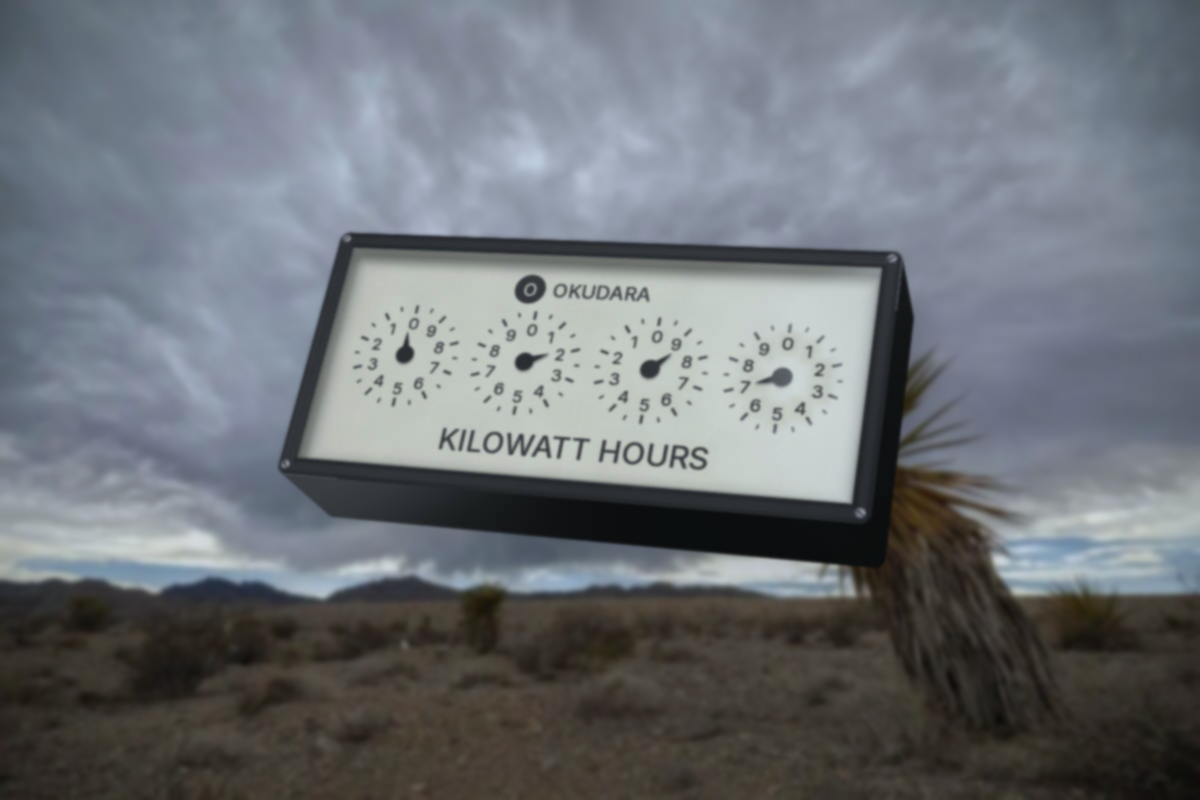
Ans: {"value": 187, "unit": "kWh"}
